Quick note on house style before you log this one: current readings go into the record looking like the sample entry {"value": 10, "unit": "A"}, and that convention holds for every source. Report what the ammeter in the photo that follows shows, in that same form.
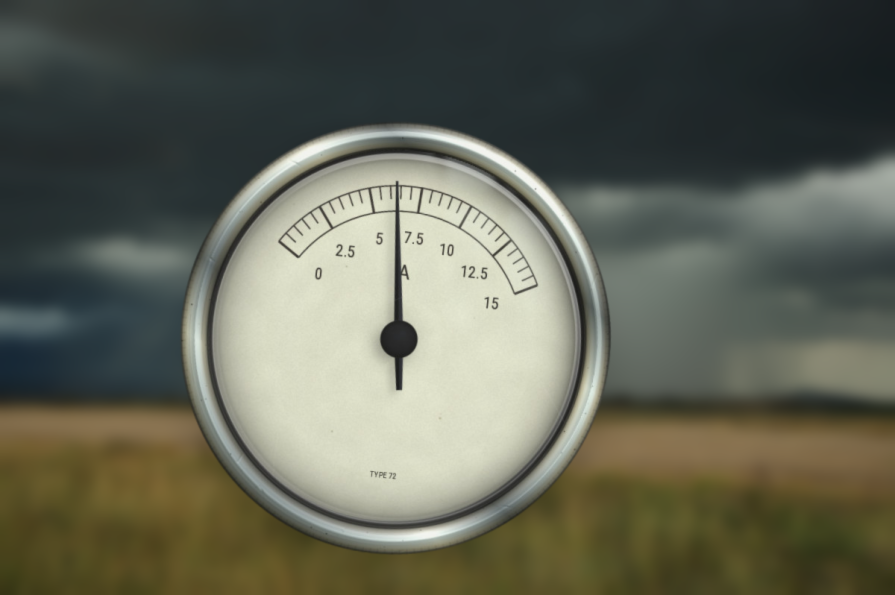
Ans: {"value": 6.25, "unit": "A"}
